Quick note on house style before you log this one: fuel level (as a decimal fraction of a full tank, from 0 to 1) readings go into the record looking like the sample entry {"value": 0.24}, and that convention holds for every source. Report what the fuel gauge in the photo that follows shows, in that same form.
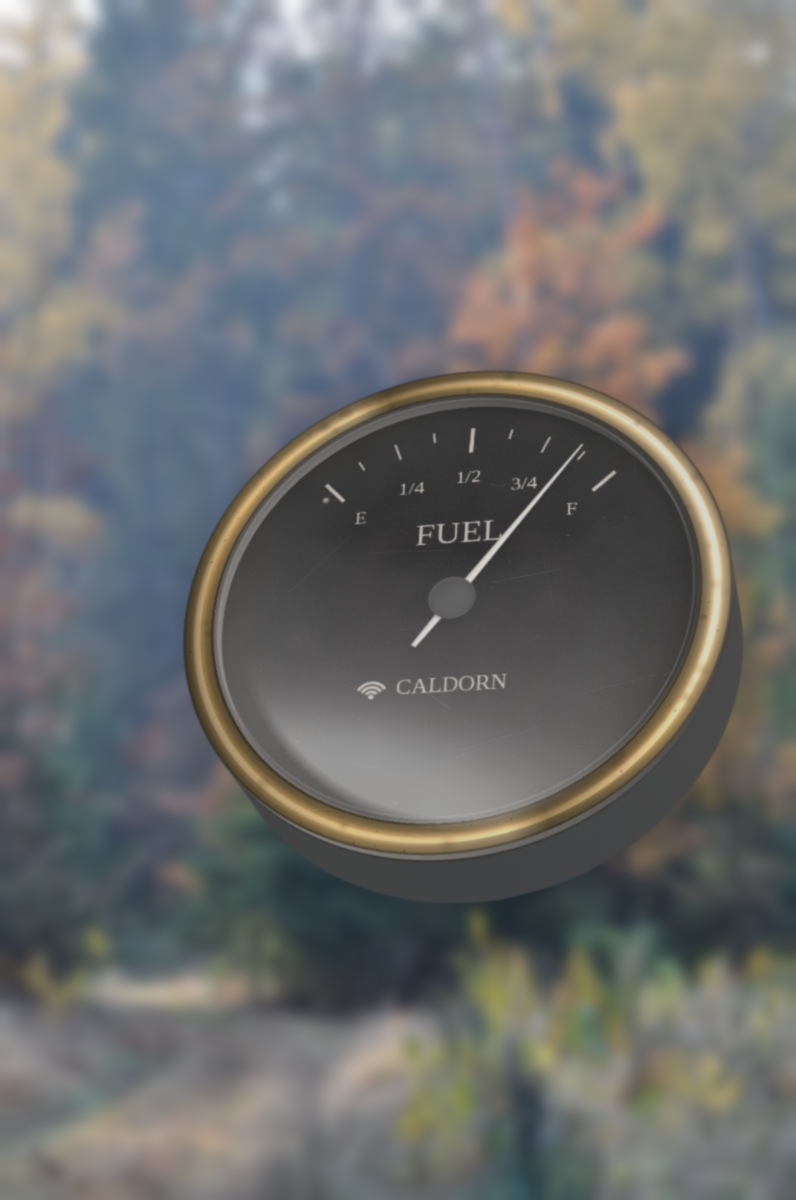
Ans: {"value": 0.875}
